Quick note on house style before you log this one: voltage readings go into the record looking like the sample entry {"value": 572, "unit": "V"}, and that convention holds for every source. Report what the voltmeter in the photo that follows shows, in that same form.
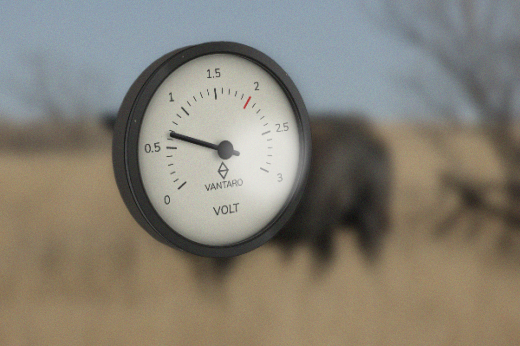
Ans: {"value": 0.65, "unit": "V"}
